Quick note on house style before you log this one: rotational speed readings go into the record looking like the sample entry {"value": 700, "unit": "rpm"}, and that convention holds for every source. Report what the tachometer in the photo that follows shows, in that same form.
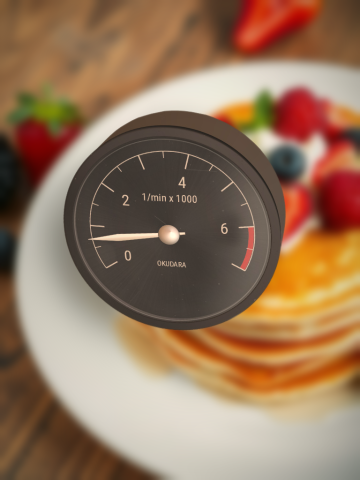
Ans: {"value": 750, "unit": "rpm"}
